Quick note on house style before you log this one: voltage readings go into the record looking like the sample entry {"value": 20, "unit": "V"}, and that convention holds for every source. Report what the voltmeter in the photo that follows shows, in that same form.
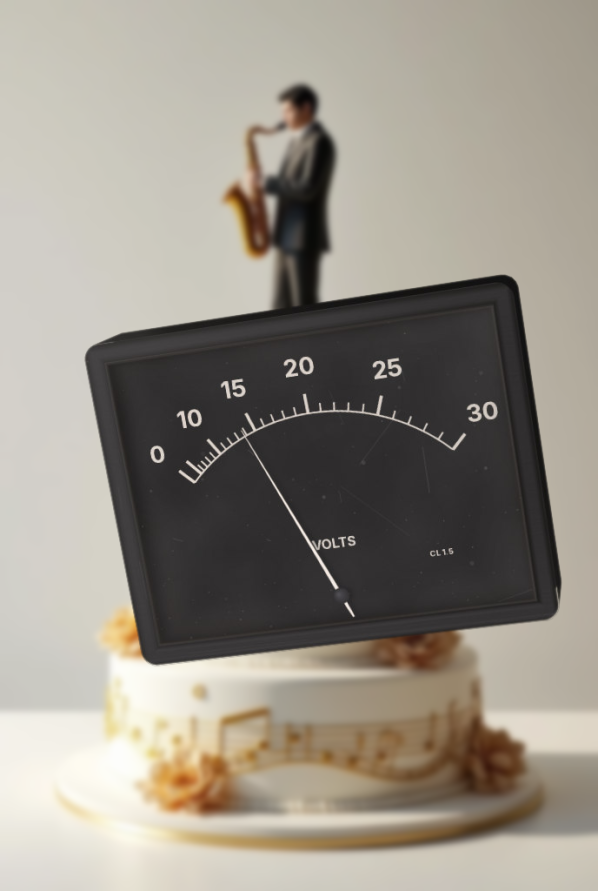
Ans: {"value": 14, "unit": "V"}
